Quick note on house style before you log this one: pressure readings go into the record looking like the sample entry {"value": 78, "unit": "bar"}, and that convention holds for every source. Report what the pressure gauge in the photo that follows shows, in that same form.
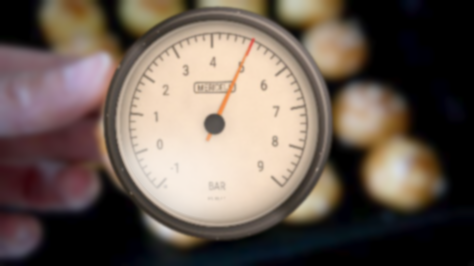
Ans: {"value": 5, "unit": "bar"}
